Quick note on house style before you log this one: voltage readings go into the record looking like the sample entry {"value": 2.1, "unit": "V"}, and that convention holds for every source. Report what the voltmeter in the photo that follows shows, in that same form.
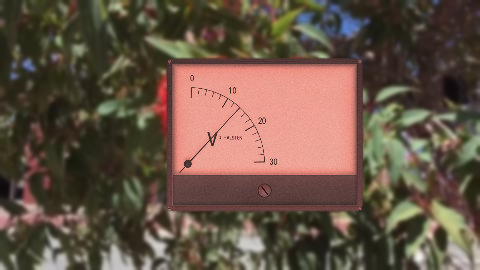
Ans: {"value": 14, "unit": "V"}
